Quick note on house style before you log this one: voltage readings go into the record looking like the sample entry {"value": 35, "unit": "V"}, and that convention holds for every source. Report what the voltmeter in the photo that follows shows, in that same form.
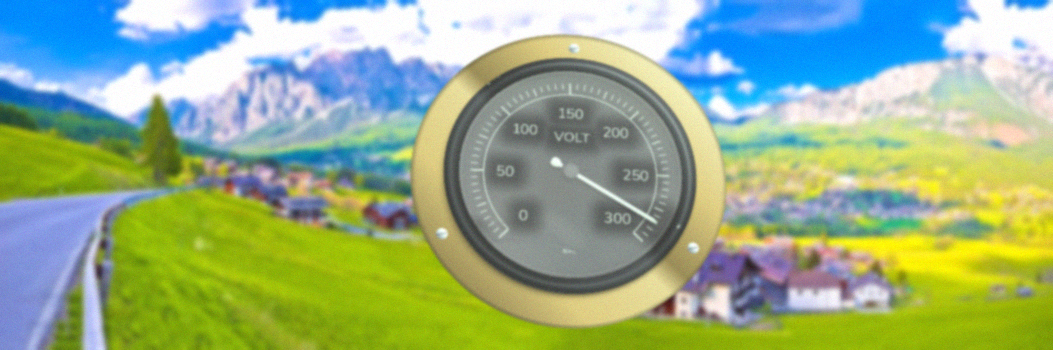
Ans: {"value": 285, "unit": "V"}
